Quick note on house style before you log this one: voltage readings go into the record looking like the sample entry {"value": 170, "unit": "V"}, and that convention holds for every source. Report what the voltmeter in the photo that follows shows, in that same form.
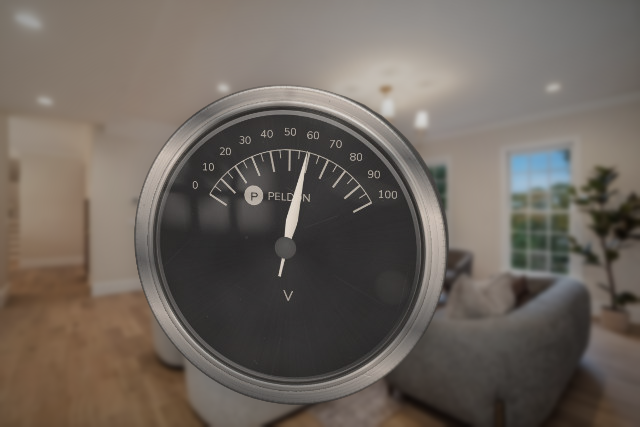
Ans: {"value": 60, "unit": "V"}
